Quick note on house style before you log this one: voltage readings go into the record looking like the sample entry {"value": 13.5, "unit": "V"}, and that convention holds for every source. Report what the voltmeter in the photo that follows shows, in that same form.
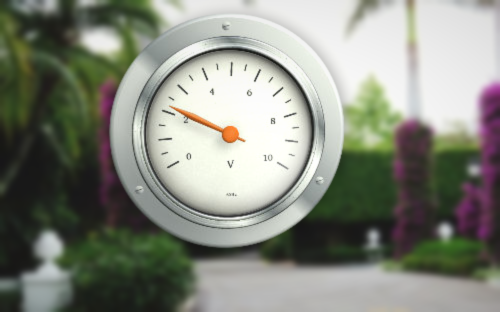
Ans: {"value": 2.25, "unit": "V"}
